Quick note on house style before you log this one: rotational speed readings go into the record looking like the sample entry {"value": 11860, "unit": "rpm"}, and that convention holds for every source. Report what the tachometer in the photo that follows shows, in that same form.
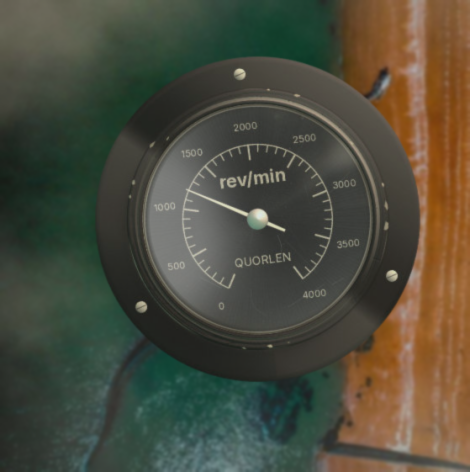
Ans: {"value": 1200, "unit": "rpm"}
